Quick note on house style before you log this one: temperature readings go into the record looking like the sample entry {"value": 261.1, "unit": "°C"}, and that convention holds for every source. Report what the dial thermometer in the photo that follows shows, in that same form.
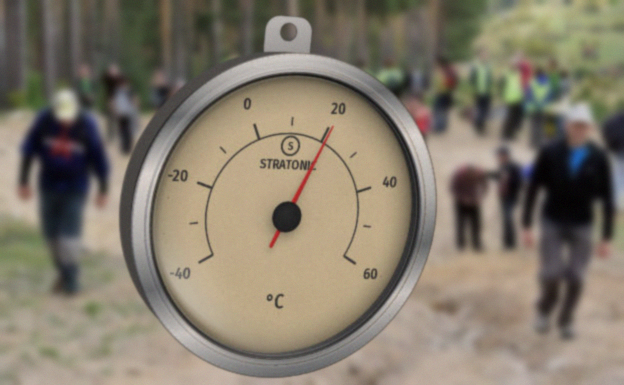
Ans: {"value": 20, "unit": "°C"}
